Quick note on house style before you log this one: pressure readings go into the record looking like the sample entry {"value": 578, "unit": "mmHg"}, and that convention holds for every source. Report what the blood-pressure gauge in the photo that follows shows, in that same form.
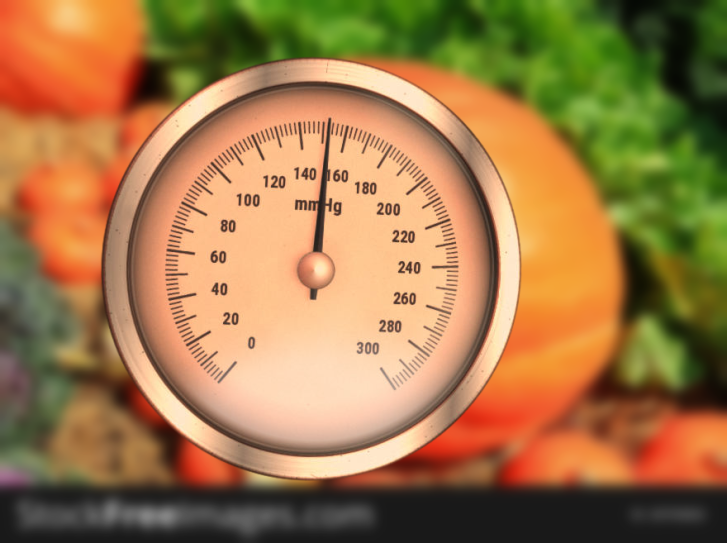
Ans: {"value": 152, "unit": "mmHg"}
